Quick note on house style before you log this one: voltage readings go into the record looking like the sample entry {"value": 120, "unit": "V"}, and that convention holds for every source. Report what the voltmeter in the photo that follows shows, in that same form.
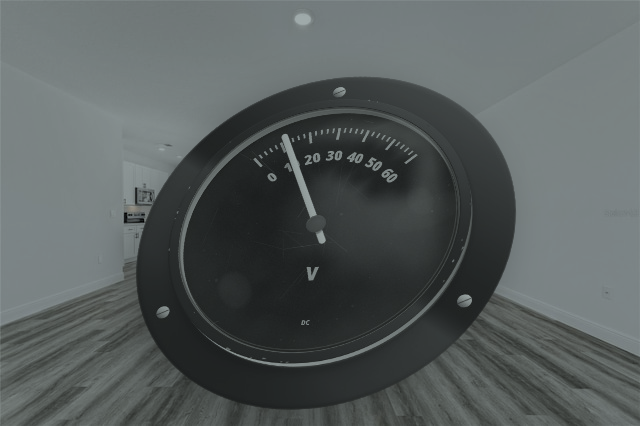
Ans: {"value": 12, "unit": "V"}
